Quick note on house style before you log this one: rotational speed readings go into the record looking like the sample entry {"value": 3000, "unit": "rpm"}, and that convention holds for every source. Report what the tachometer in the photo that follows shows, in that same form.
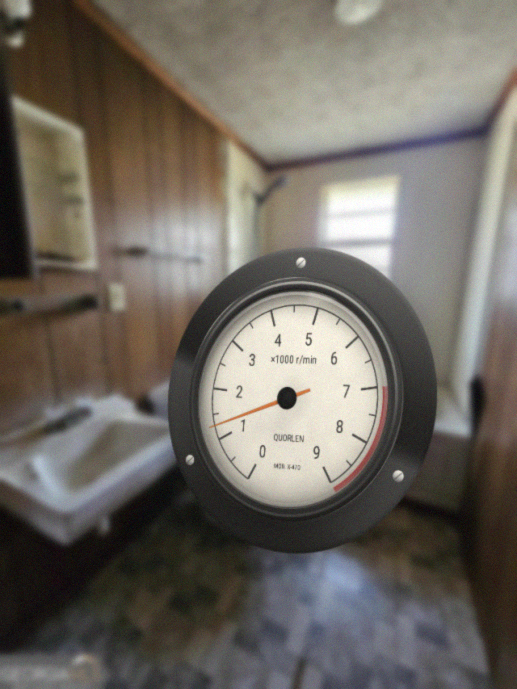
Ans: {"value": 1250, "unit": "rpm"}
